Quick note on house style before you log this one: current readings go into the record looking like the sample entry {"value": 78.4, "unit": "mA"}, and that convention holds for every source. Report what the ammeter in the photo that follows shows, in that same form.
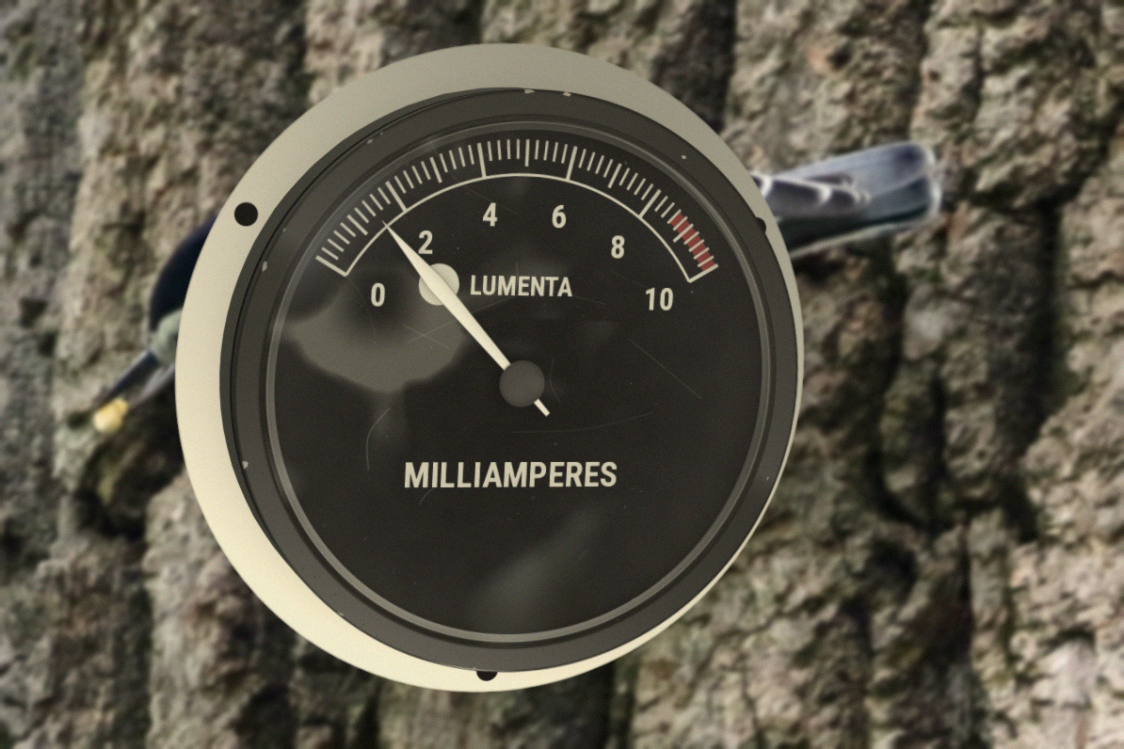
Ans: {"value": 1.4, "unit": "mA"}
